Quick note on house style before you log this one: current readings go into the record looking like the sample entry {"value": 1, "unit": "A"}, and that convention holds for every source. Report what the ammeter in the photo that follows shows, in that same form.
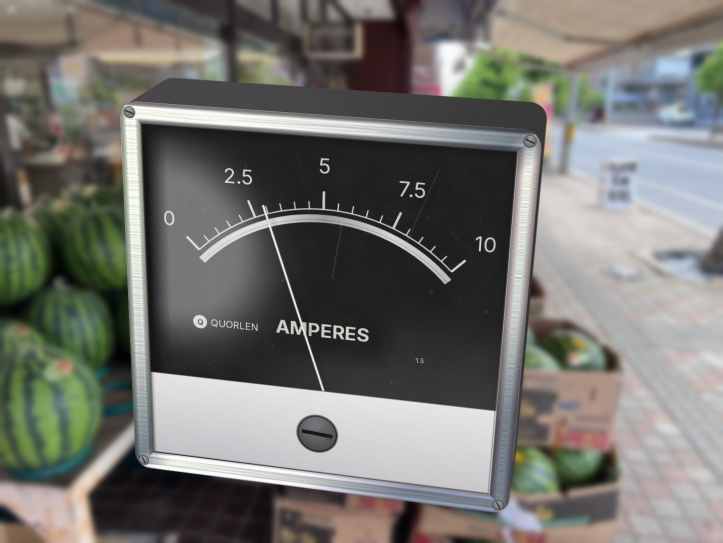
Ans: {"value": 3, "unit": "A"}
